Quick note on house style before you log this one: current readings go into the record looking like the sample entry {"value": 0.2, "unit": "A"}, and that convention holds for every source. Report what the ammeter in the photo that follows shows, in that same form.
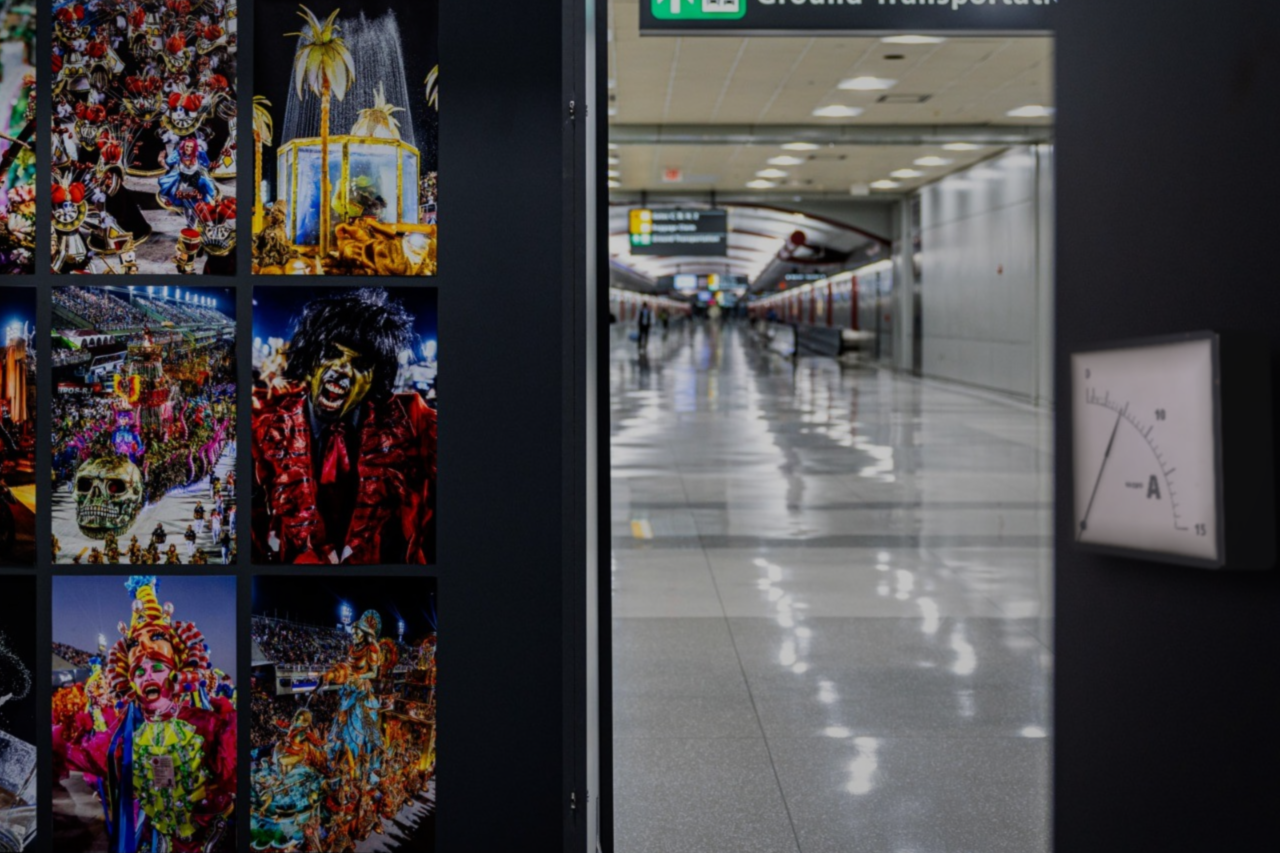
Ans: {"value": 7.5, "unit": "A"}
